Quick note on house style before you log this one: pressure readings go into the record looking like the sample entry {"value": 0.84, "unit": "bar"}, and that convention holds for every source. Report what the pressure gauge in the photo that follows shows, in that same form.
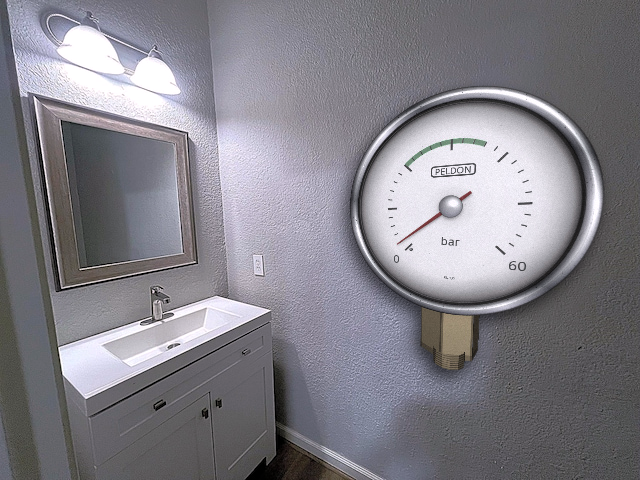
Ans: {"value": 2, "unit": "bar"}
